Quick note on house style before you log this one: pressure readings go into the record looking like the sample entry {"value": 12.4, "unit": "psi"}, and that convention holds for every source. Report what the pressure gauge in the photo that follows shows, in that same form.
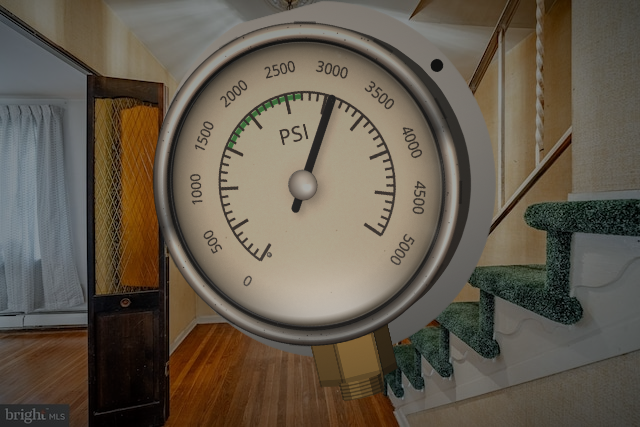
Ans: {"value": 3100, "unit": "psi"}
